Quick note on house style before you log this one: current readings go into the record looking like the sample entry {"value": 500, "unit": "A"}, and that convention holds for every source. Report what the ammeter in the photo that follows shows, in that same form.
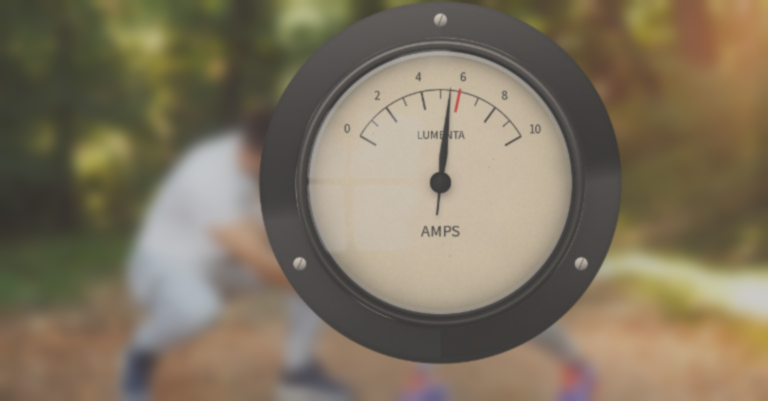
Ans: {"value": 5.5, "unit": "A"}
